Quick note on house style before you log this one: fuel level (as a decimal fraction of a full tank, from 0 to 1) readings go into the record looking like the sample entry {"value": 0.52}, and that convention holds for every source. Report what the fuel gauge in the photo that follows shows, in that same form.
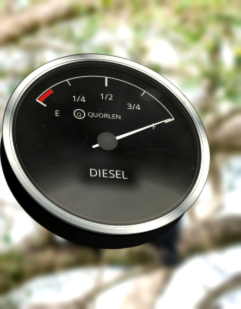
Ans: {"value": 1}
